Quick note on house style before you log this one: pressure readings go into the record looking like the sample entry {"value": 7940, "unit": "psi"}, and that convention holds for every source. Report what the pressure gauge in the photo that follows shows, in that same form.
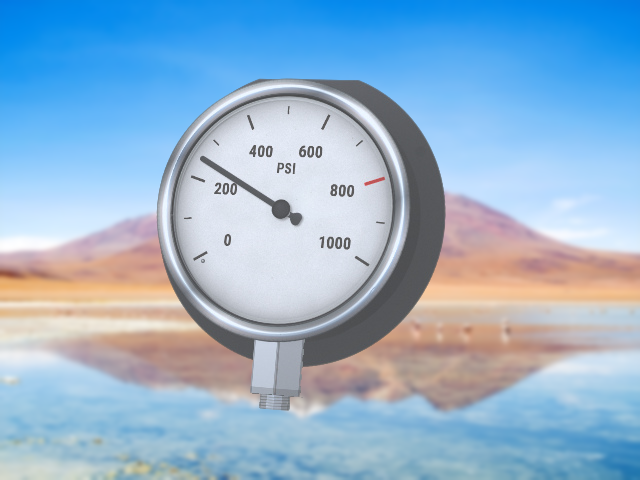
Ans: {"value": 250, "unit": "psi"}
